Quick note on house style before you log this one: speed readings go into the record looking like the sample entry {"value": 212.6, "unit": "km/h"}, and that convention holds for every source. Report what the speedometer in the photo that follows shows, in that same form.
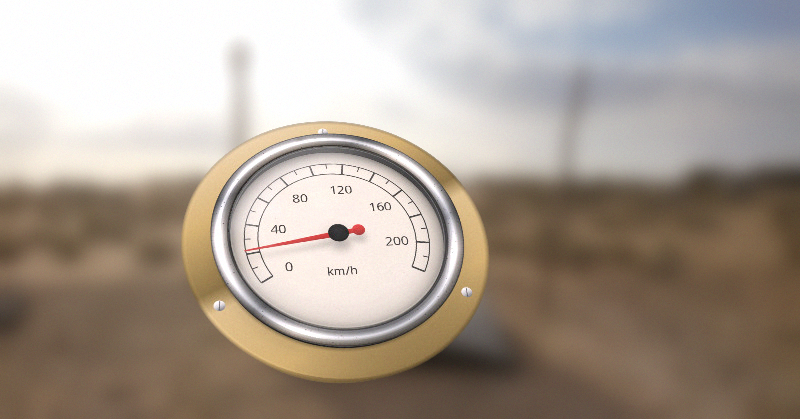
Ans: {"value": 20, "unit": "km/h"}
